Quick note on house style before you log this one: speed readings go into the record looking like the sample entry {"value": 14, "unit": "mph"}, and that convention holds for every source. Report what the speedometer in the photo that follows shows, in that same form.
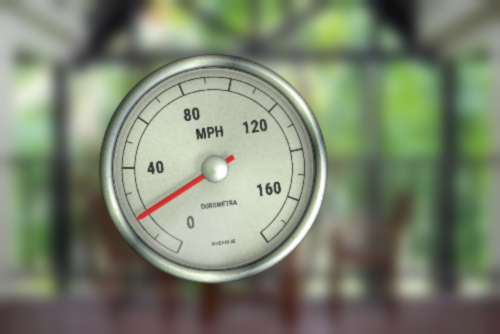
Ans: {"value": 20, "unit": "mph"}
